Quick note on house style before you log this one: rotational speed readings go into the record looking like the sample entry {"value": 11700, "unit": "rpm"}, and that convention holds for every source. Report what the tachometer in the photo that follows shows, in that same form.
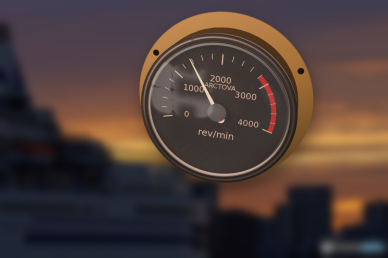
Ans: {"value": 1400, "unit": "rpm"}
